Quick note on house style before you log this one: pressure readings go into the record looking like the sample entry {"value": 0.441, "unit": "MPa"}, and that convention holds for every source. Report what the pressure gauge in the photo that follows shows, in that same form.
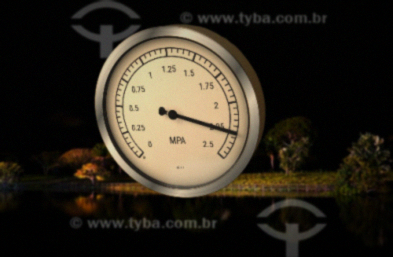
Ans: {"value": 2.25, "unit": "MPa"}
